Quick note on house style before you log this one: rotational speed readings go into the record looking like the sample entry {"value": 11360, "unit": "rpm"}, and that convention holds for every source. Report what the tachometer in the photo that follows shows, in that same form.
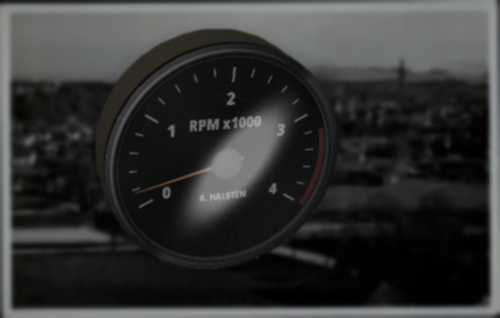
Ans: {"value": 200, "unit": "rpm"}
